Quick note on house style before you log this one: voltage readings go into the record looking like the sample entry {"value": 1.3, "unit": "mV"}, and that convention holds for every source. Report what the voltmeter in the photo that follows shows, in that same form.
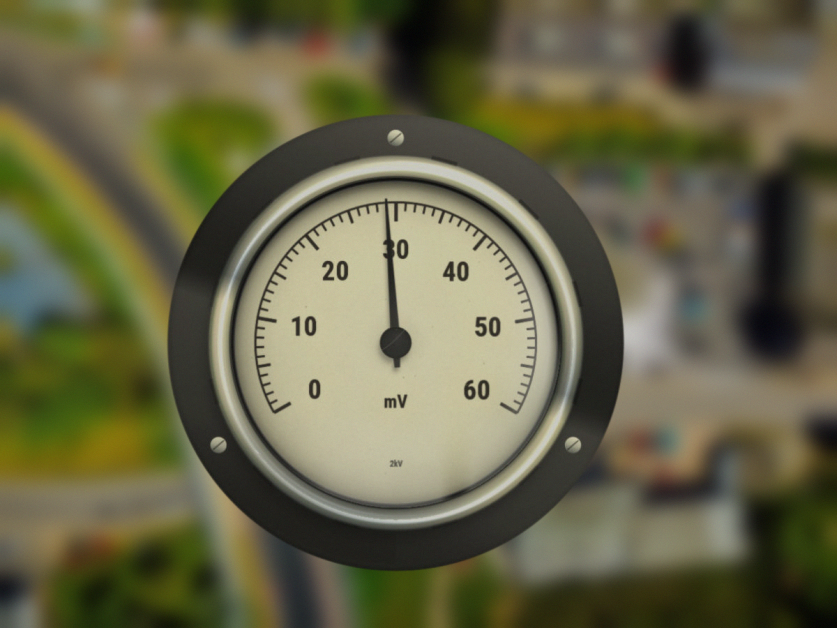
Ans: {"value": 29, "unit": "mV"}
